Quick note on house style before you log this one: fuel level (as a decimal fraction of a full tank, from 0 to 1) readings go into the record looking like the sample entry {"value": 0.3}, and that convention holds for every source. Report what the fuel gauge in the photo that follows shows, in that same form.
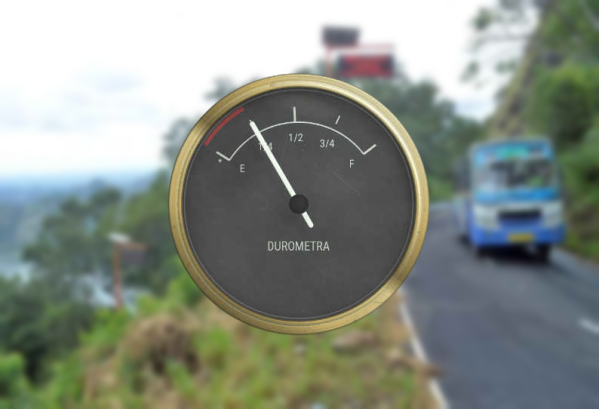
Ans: {"value": 0.25}
